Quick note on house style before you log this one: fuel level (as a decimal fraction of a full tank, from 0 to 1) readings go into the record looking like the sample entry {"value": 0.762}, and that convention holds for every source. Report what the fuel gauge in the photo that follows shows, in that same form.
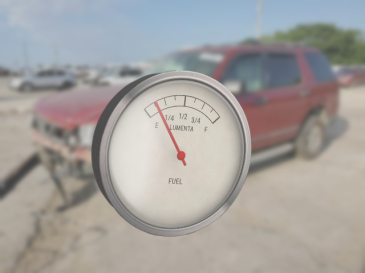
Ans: {"value": 0.125}
